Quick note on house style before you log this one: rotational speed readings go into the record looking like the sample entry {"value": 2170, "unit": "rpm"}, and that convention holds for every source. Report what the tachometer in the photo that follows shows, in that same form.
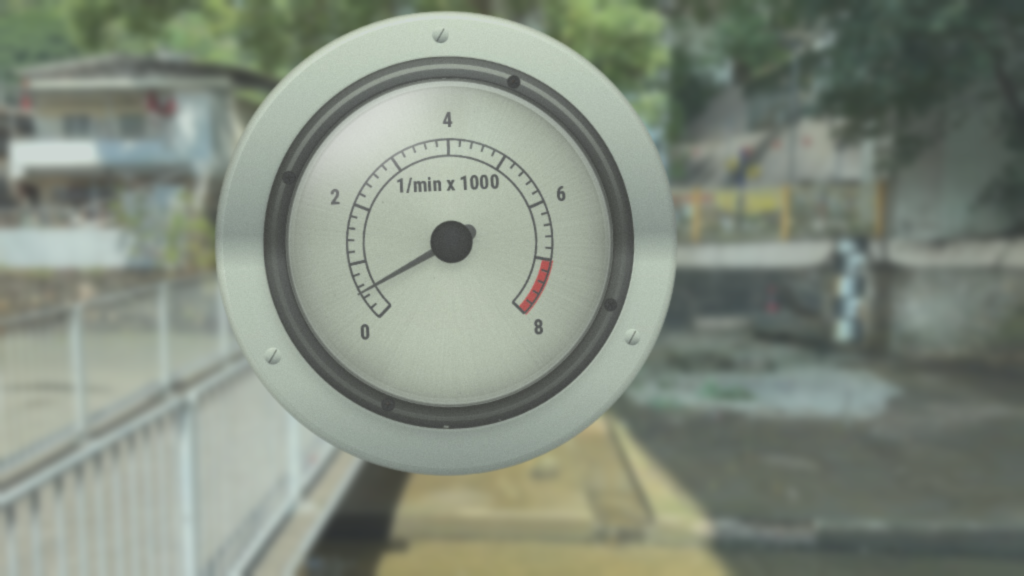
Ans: {"value": 500, "unit": "rpm"}
